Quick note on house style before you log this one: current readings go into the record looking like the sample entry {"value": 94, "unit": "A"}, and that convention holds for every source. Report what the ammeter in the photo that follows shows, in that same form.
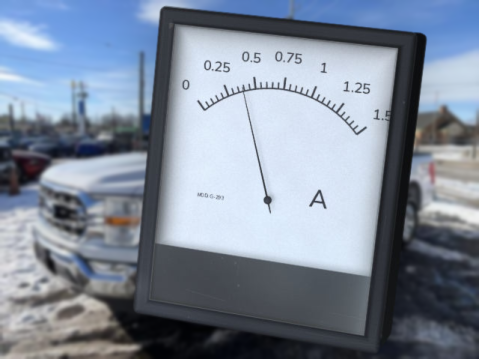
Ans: {"value": 0.4, "unit": "A"}
